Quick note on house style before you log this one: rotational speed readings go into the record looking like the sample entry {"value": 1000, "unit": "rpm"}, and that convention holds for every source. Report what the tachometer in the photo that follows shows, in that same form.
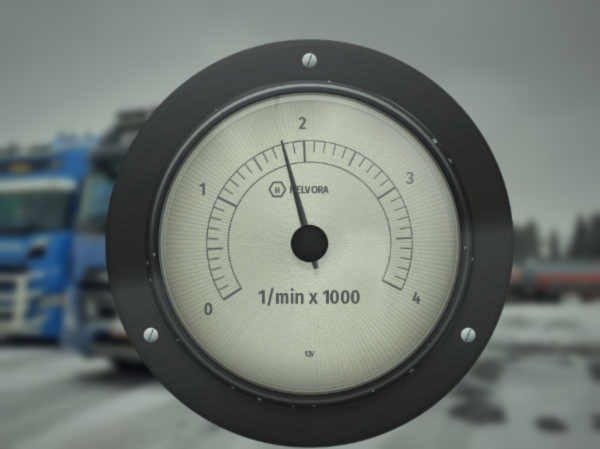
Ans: {"value": 1800, "unit": "rpm"}
